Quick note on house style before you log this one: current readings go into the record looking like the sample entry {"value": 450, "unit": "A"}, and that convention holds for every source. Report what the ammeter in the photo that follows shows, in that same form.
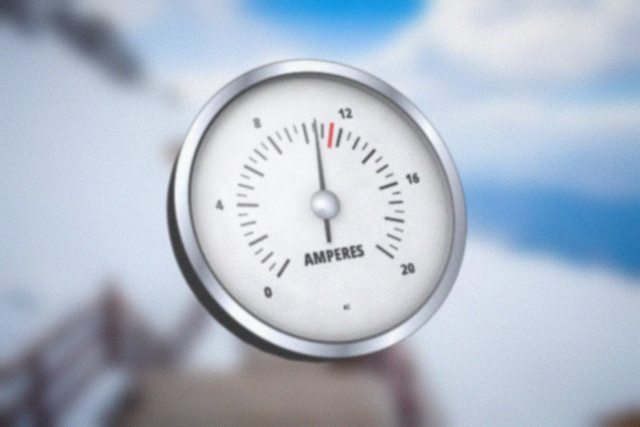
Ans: {"value": 10.5, "unit": "A"}
